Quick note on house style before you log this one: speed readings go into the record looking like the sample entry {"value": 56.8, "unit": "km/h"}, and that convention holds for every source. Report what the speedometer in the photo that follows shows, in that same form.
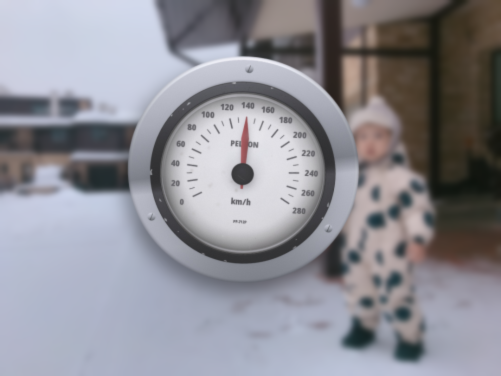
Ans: {"value": 140, "unit": "km/h"}
